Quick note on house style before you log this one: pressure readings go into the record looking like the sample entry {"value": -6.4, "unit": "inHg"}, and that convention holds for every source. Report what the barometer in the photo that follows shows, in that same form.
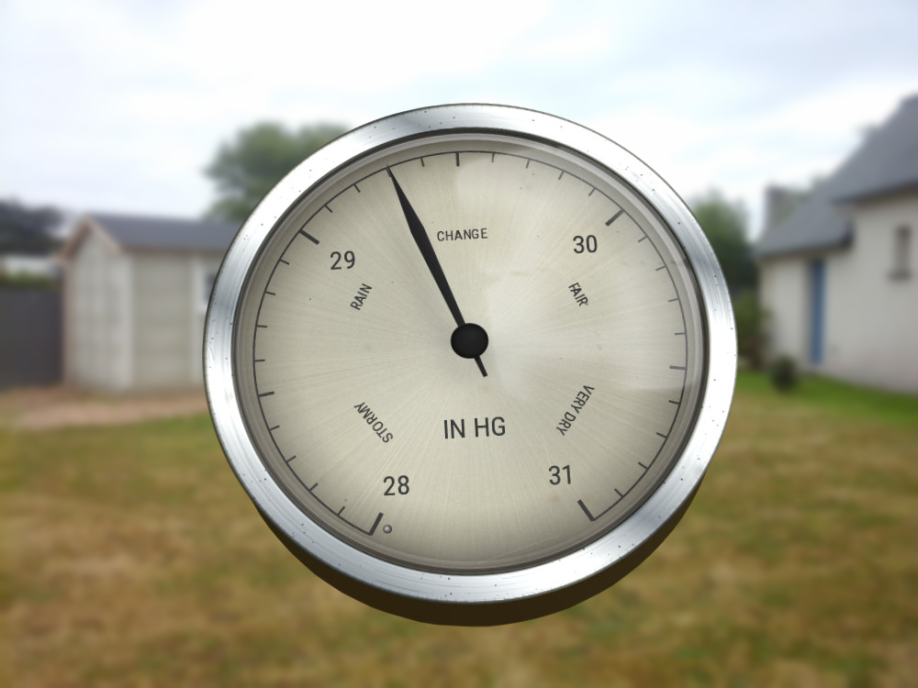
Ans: {"value": 29.3, "unit": "inHg"}
